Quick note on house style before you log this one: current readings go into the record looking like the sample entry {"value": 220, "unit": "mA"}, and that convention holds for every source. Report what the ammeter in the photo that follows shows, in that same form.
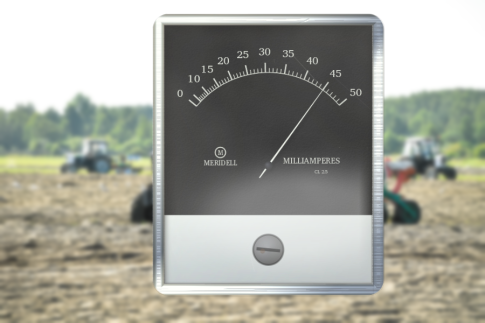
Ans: {"value": 45, "unit": "mA"}
